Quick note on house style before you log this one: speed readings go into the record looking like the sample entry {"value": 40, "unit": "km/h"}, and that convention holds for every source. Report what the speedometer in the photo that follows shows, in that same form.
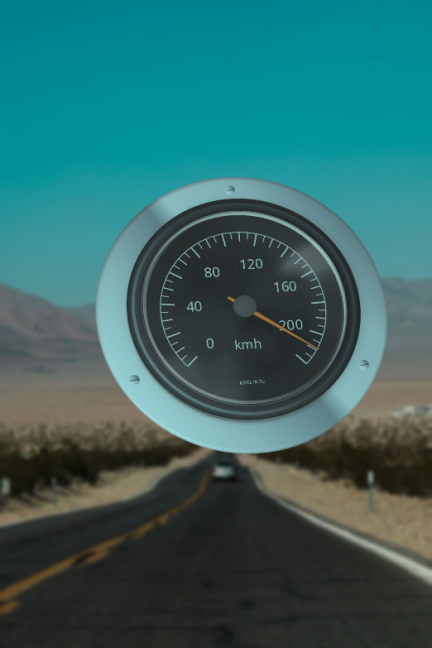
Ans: {"value": 210, "unit": "km/h"}
